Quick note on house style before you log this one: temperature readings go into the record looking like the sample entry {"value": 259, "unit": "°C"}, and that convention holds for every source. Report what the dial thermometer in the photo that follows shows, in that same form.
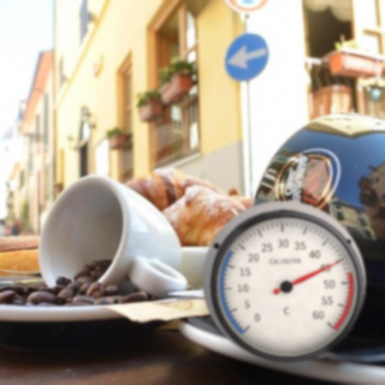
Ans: {"value": 45, "unit": "°C"}
